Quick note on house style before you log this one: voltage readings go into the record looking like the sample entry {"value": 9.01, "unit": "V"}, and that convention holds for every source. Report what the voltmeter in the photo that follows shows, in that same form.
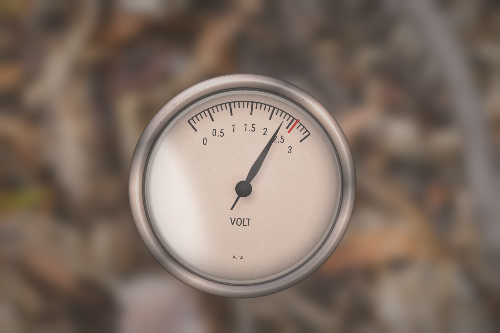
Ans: {"value": 2.3, "unit": "V"}
